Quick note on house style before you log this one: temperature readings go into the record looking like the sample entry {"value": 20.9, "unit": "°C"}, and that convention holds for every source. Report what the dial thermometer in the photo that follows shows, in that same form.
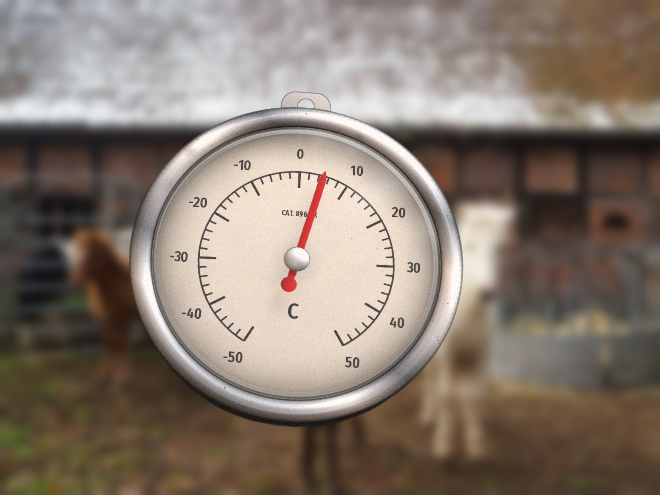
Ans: {"value": 5, "unit": "°C"}
